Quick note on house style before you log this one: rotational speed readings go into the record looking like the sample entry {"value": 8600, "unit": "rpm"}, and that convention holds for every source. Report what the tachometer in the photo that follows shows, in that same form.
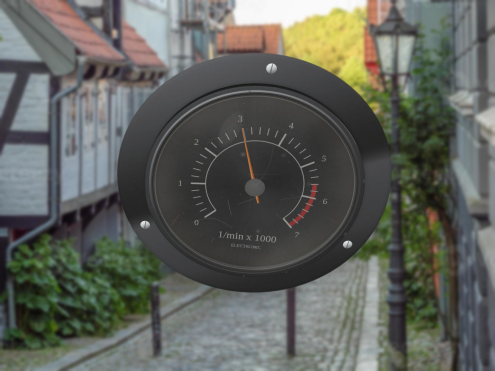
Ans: {"value": 3000, "unit": "rpm"}
